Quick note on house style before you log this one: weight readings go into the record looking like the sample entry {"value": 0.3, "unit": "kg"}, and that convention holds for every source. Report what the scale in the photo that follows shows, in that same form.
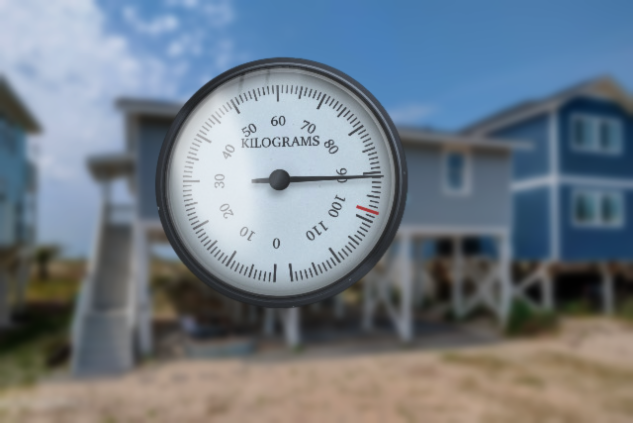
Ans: {"value": 91, "unit": "kg"}
